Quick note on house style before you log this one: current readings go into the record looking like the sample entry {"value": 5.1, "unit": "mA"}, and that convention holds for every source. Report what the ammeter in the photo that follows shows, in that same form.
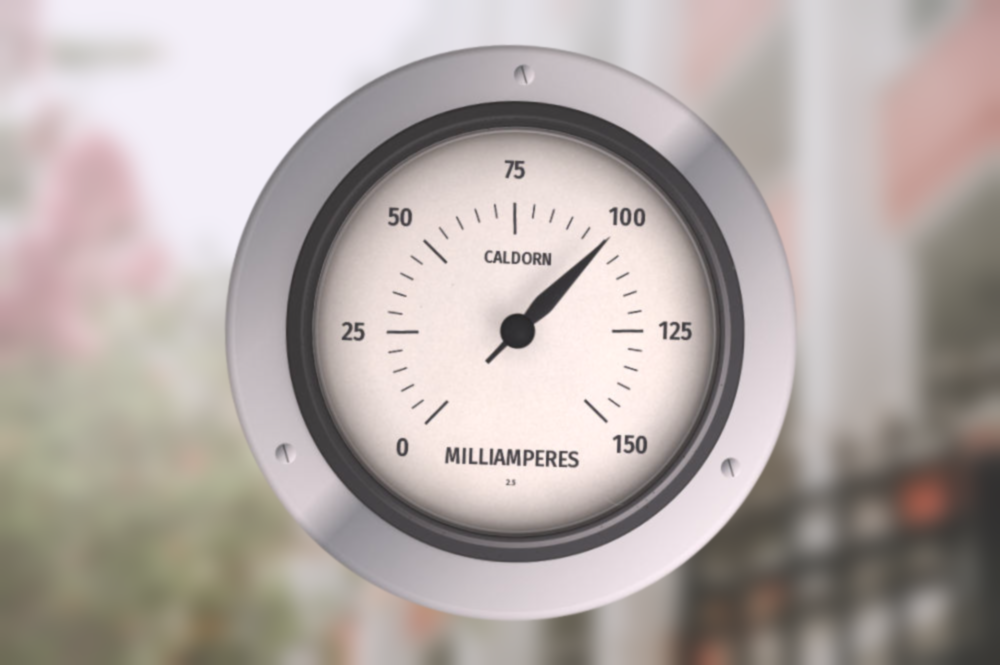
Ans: {"value": 100, "unit": "mA"}
